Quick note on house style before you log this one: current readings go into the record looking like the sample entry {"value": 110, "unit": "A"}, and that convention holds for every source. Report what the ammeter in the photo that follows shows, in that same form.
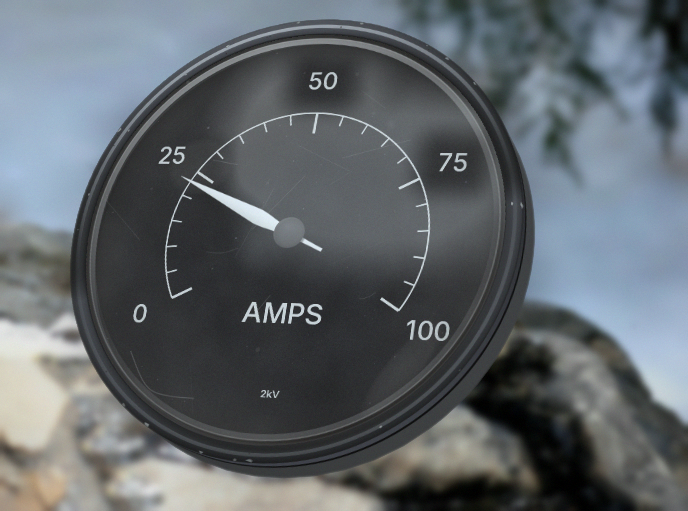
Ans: {"value": 22.5, "unit": "A"}
